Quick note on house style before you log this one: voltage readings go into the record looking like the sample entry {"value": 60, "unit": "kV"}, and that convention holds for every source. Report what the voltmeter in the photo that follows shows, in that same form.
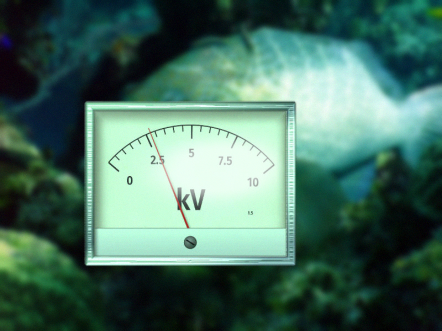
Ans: {"value": 2.75, "unit": "kV"}
